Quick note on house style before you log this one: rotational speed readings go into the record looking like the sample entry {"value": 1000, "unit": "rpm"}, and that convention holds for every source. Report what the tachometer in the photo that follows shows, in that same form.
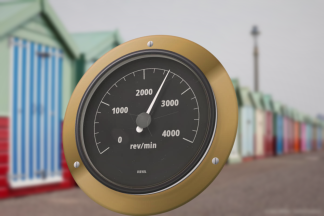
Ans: {"value": 2500, "unit": "rpm"}
